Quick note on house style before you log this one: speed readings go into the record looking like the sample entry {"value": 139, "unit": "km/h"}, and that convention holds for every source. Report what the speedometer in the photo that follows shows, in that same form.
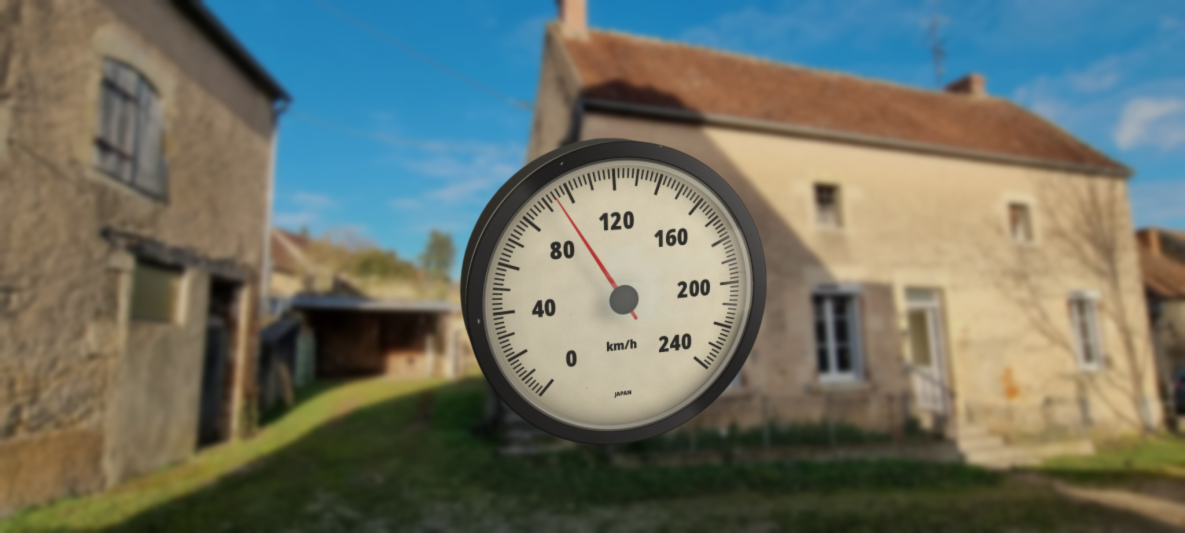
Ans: {"value": 94, "unit": "km/h"}
